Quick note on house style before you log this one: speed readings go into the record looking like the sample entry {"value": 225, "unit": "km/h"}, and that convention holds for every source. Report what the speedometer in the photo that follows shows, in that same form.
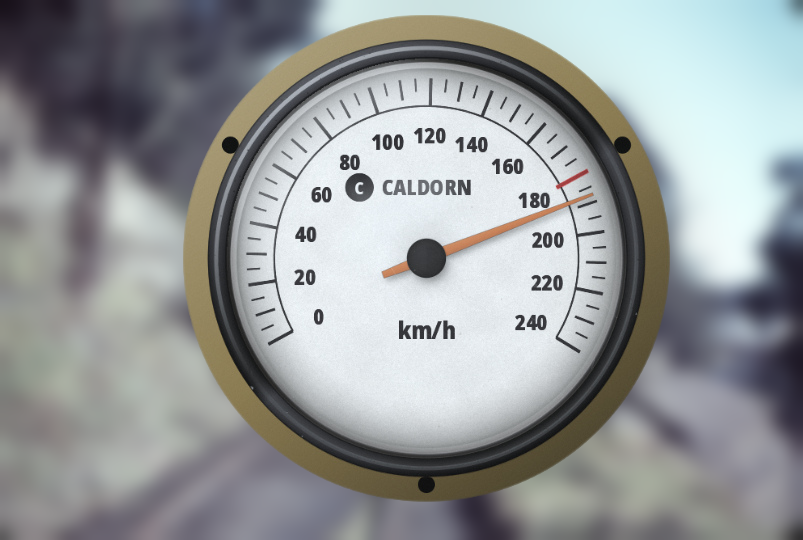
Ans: {"value": 187.5, "unit": "km/h"}
